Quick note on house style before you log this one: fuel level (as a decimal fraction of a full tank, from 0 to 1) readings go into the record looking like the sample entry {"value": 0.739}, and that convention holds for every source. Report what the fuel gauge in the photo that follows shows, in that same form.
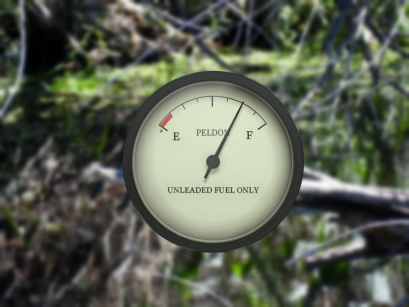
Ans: {"value": 0.75}
